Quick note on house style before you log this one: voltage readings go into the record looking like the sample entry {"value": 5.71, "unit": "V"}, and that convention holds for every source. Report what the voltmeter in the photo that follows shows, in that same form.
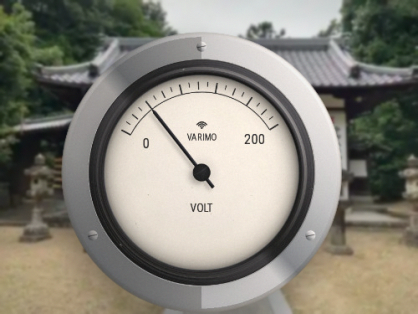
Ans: {"value": 40, "unit": "V"}
